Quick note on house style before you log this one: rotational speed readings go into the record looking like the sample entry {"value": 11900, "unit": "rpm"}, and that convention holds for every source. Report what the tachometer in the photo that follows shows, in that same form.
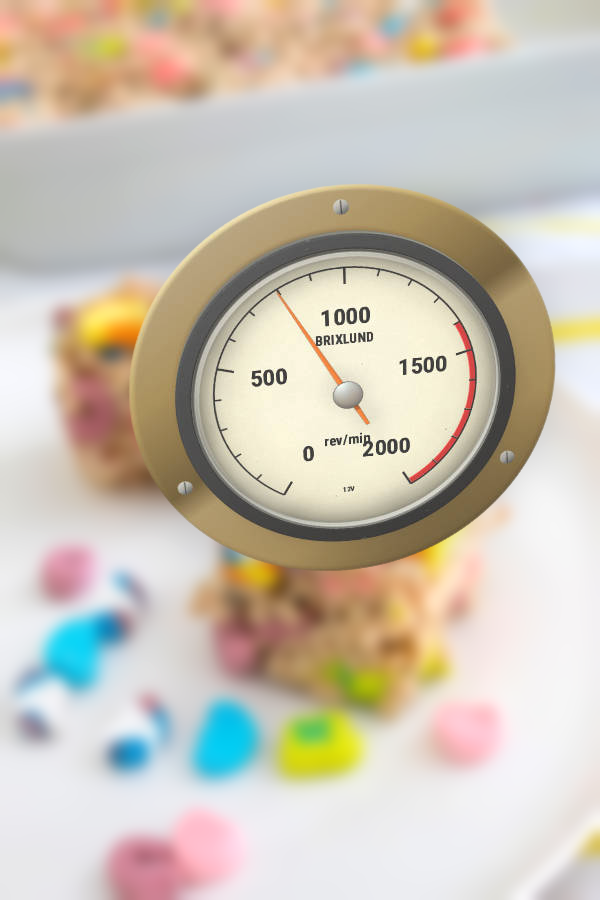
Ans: {"value": 800, "unit": "rpm"}
